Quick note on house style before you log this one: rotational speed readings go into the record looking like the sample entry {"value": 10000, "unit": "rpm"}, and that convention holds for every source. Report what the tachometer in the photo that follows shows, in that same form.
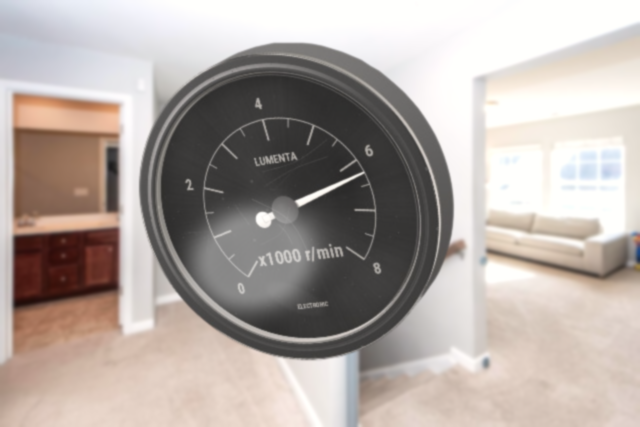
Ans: {"value": 6250, "unit": "rpm"}
